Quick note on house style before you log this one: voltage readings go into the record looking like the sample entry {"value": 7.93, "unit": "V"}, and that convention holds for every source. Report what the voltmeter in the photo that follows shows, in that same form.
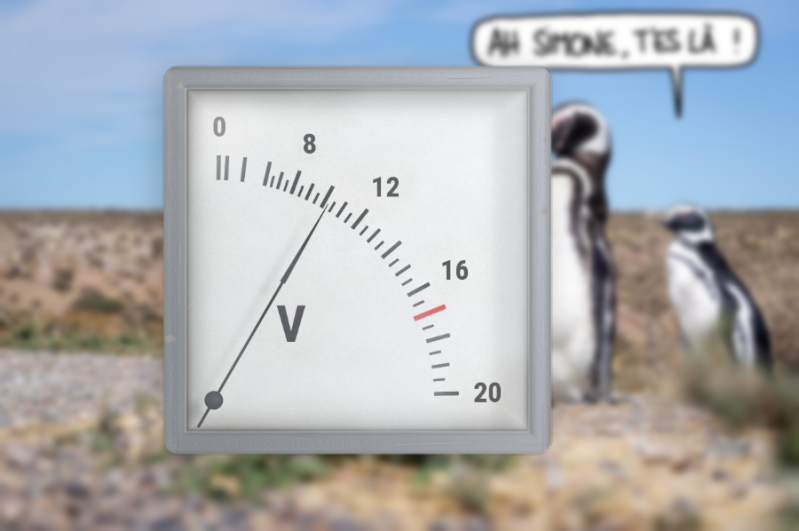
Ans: {"value": 10.25, "unit": "V"}
